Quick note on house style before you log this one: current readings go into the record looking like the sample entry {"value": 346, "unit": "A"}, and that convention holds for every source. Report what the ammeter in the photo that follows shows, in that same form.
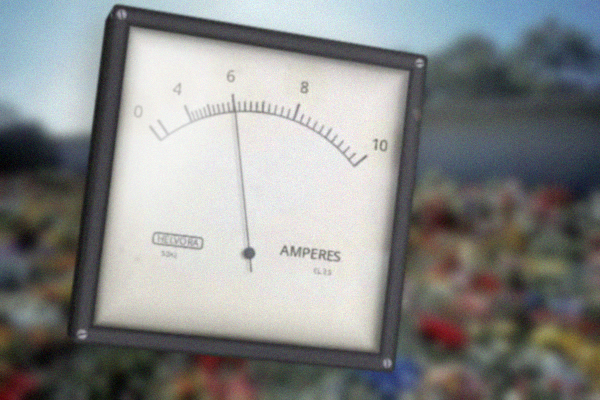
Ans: {"value": 6, "unit": "A"}
